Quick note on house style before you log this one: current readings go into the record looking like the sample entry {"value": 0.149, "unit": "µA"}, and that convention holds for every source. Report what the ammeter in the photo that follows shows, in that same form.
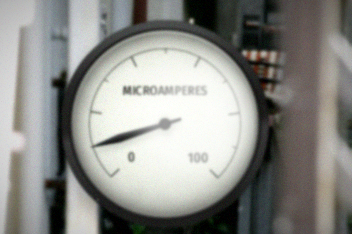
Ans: {"value": 10, "unit": "µA"}
